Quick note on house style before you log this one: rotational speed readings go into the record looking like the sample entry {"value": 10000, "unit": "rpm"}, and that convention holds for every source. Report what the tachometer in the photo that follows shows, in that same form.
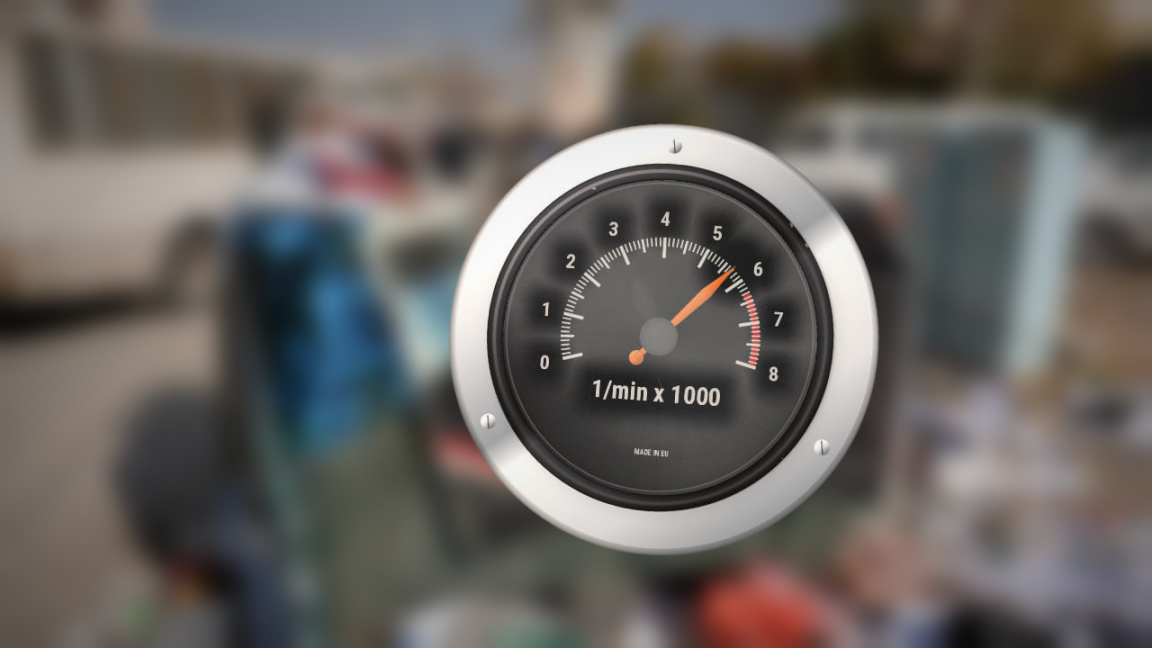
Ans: {"value": 5700, "unit": "rpm"}
